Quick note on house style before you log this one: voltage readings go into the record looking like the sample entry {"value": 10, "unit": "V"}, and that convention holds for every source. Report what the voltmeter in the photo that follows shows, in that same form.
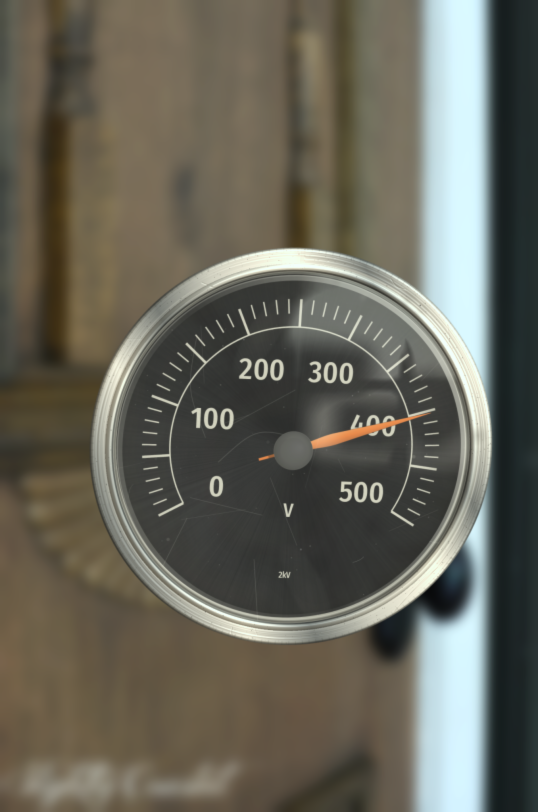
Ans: {"value": 400, "unit": "V"}
